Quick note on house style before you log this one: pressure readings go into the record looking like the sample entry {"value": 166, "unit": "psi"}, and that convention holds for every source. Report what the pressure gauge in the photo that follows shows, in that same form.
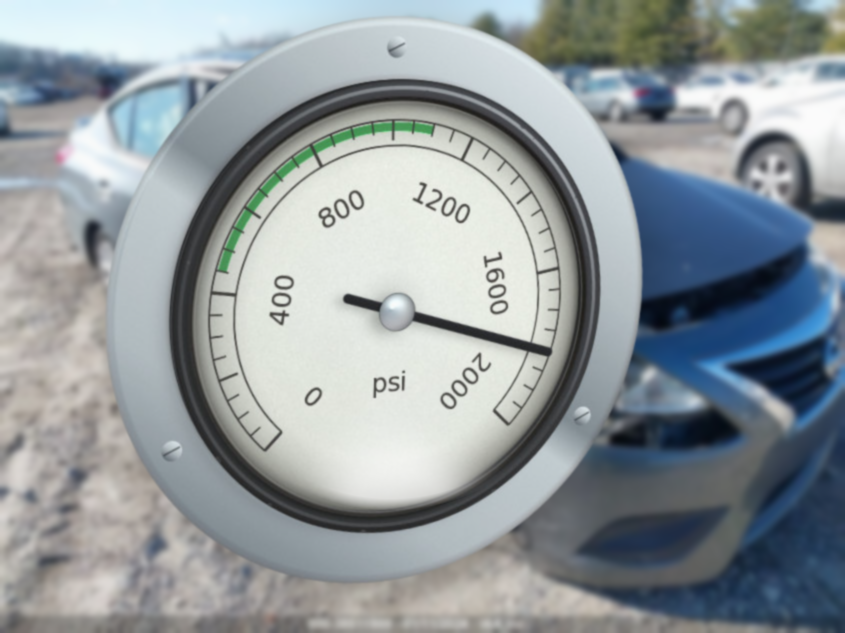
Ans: {"value": 1800, "unit": "psi"}
